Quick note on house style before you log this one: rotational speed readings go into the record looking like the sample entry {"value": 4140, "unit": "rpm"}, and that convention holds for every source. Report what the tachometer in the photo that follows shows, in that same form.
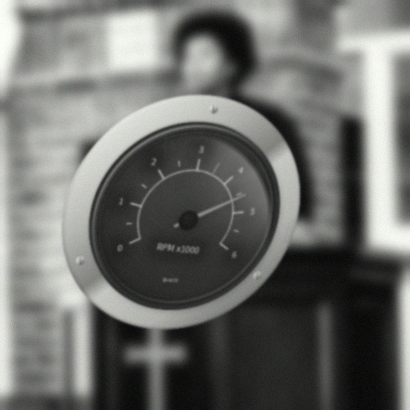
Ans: {"value": 4500, "unit": "rpm"}
